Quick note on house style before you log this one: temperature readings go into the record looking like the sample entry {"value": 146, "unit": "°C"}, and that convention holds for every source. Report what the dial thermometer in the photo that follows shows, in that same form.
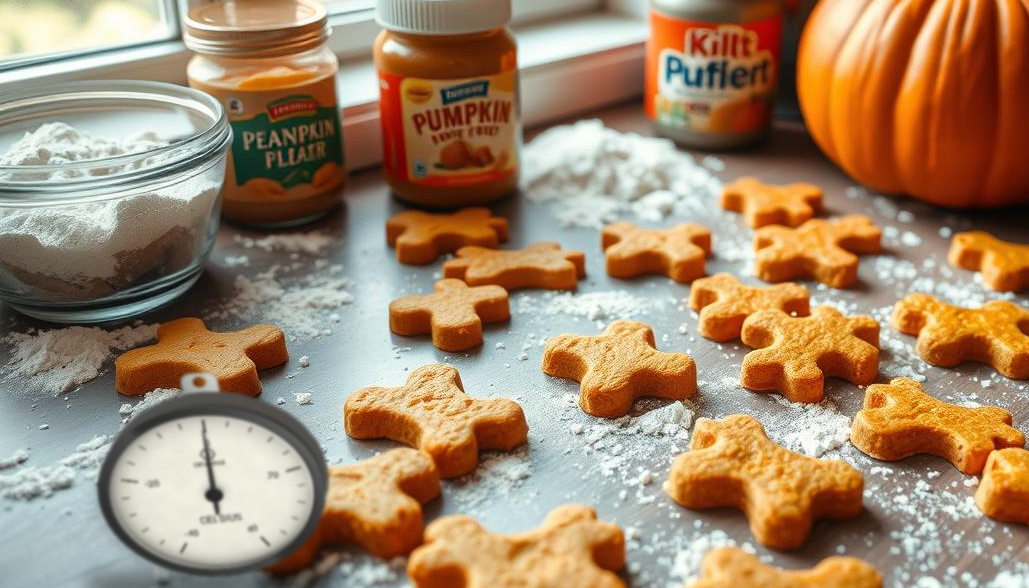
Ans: {"value": 0, "unit": "°C"}
